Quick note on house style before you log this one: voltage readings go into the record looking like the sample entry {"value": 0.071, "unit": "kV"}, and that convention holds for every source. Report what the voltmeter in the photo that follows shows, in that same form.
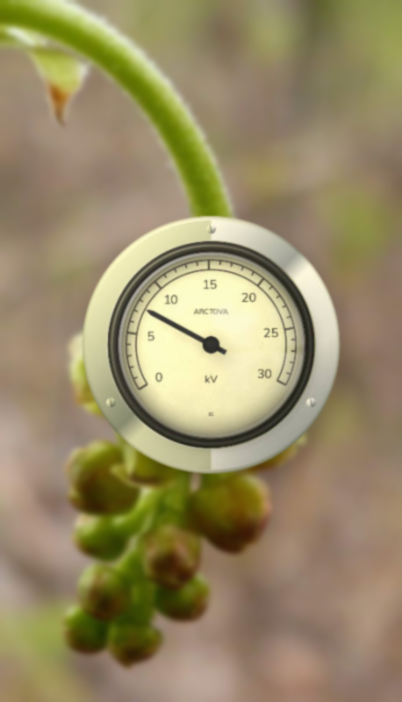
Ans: {"value": 7.5, "unit": "kV"}
